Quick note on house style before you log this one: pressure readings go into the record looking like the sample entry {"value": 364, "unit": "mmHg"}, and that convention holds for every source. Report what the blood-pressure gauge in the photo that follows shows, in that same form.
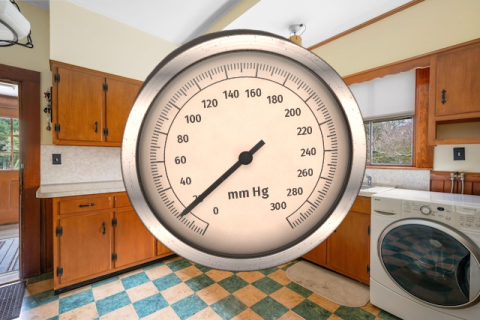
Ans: {"value": 20, "unit": "mmHg"}
